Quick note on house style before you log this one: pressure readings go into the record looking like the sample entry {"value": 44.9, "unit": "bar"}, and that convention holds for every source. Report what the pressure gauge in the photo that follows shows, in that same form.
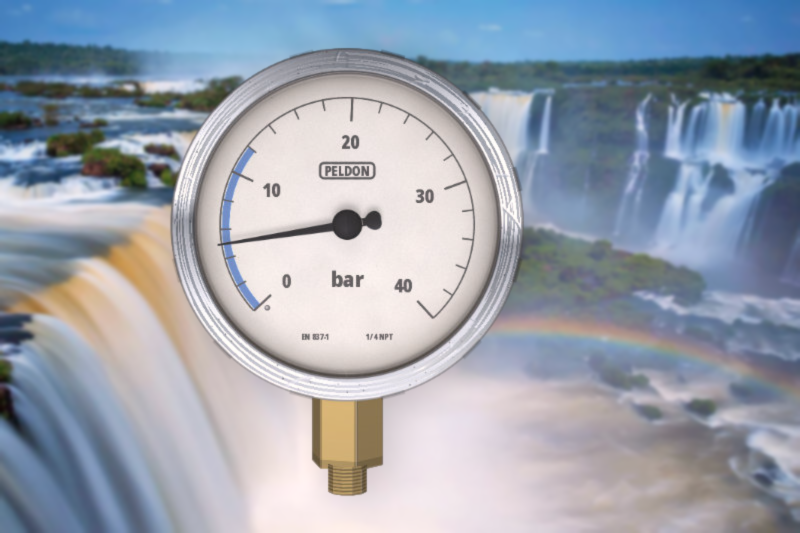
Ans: {"value": 5, "unit": "bar"}
